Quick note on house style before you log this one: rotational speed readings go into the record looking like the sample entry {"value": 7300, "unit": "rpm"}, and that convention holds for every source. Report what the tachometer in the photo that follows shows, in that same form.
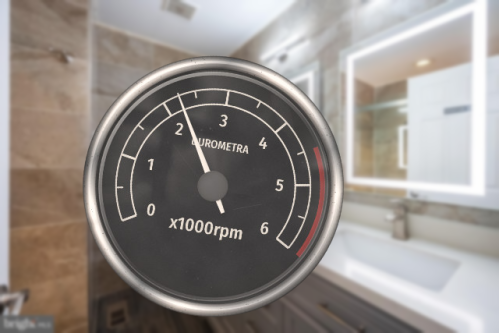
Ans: {"value": 2250, "unit": "rpm"}
